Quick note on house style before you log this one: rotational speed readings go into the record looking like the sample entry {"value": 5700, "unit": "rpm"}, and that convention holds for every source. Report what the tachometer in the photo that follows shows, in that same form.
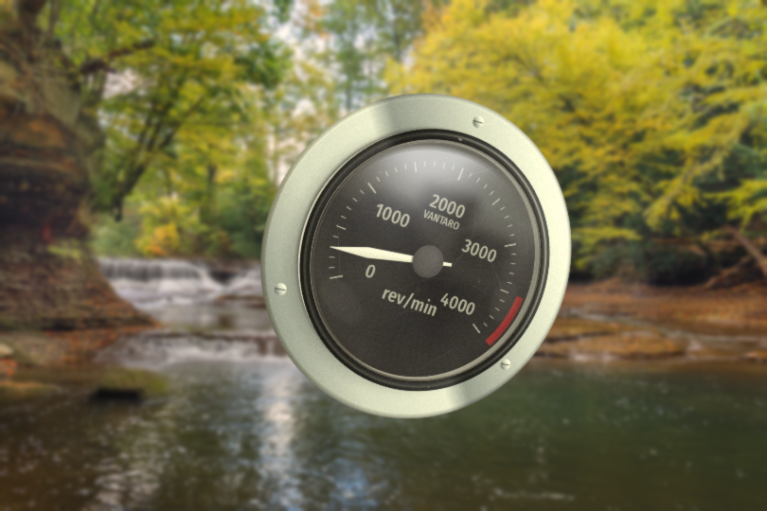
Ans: {"value": 300, "unit": "rpm"}
